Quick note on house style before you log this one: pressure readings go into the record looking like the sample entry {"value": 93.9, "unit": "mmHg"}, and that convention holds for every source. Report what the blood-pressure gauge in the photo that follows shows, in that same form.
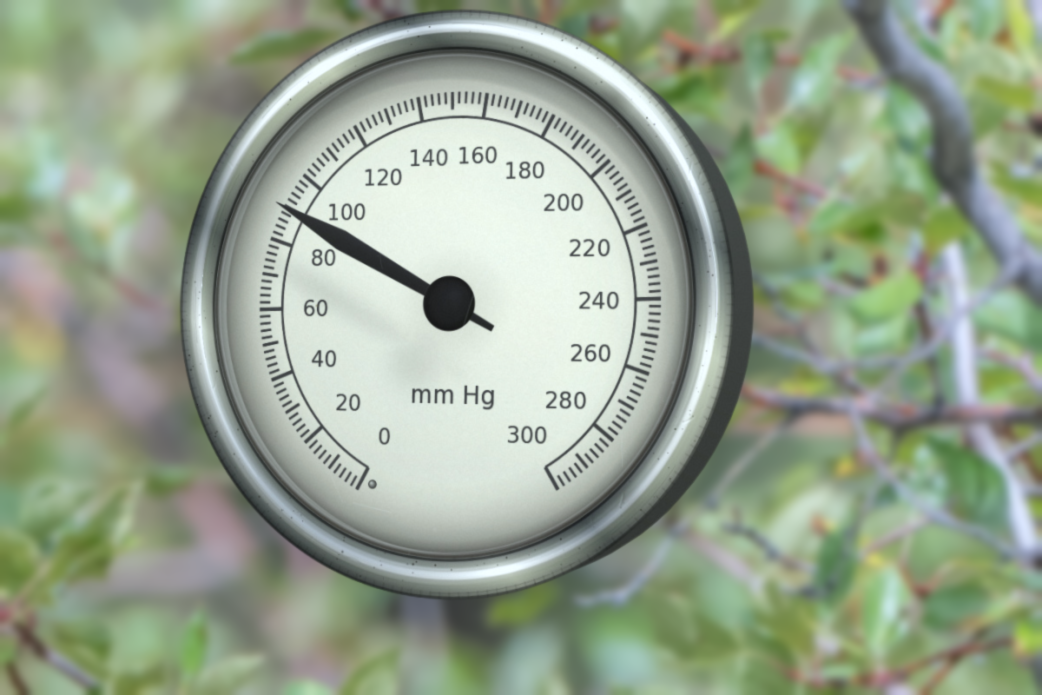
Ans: {"value": 90, "unit": "mmHg"}
